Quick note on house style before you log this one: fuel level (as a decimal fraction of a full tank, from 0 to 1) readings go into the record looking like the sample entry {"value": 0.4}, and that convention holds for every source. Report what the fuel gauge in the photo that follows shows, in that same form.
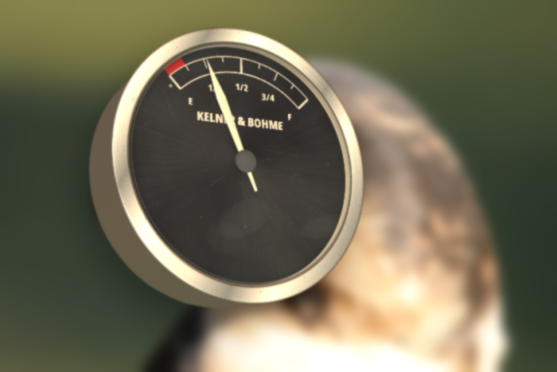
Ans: {"value": 0.25}
